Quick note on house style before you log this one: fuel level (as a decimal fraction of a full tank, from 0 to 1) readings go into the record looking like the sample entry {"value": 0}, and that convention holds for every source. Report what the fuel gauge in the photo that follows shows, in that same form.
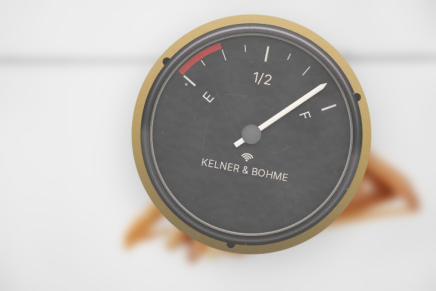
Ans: {"value": 0.875}
